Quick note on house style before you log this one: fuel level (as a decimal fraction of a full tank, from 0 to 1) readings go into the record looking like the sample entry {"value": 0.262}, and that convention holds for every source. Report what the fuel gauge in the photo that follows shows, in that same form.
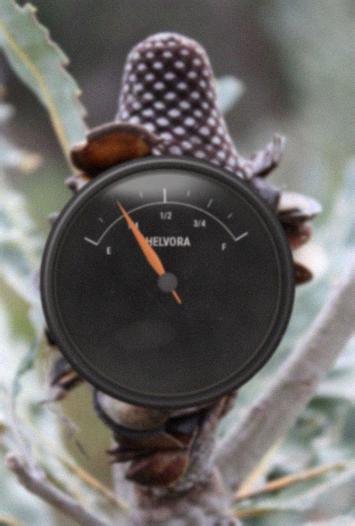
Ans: {"value": 0.25}
